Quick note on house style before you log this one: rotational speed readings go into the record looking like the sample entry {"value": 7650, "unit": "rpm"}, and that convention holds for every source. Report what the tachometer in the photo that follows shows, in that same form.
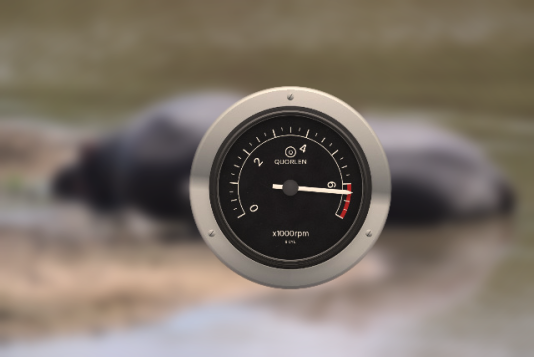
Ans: {"value": 6250, "unit": "rpm"}
